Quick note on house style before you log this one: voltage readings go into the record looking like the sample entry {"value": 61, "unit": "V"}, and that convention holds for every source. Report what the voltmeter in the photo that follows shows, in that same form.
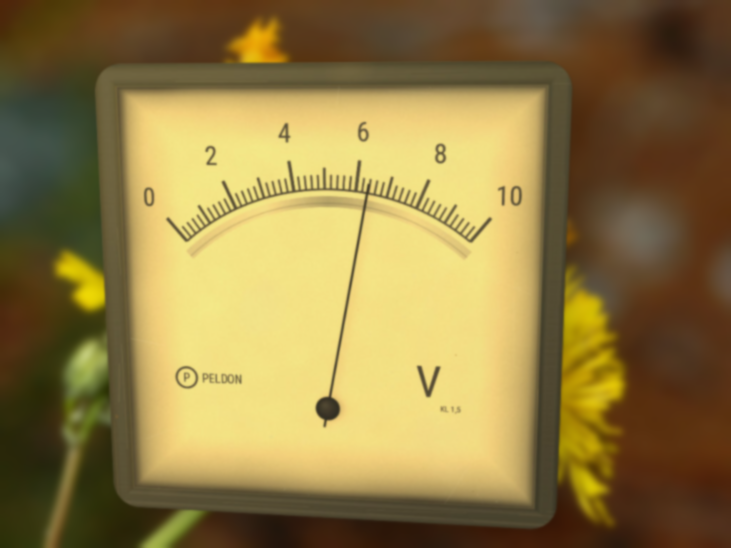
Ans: {"value": 6.4, "unit": "V"}
